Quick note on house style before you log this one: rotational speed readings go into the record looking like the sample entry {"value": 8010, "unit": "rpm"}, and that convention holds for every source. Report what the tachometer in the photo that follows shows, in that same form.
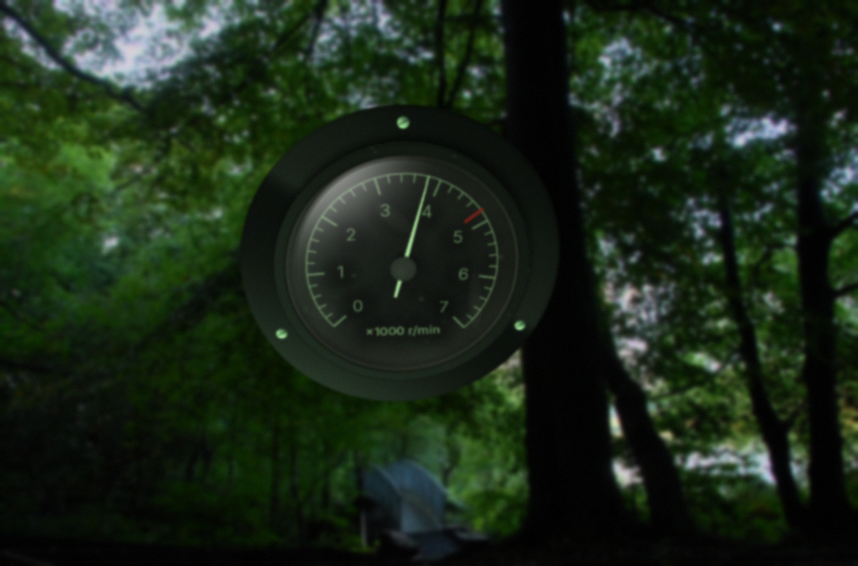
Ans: {"value": 3800, "unit": "rpm"}
